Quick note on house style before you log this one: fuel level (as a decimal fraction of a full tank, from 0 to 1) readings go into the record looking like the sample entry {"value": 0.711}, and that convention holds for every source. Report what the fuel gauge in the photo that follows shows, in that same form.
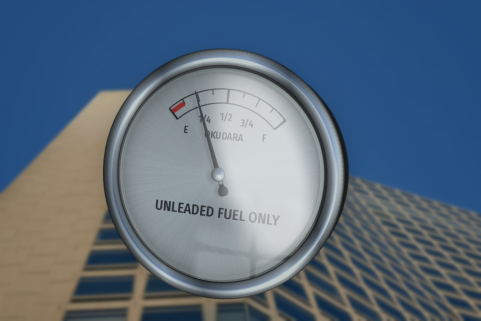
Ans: {"value": 0.25}
